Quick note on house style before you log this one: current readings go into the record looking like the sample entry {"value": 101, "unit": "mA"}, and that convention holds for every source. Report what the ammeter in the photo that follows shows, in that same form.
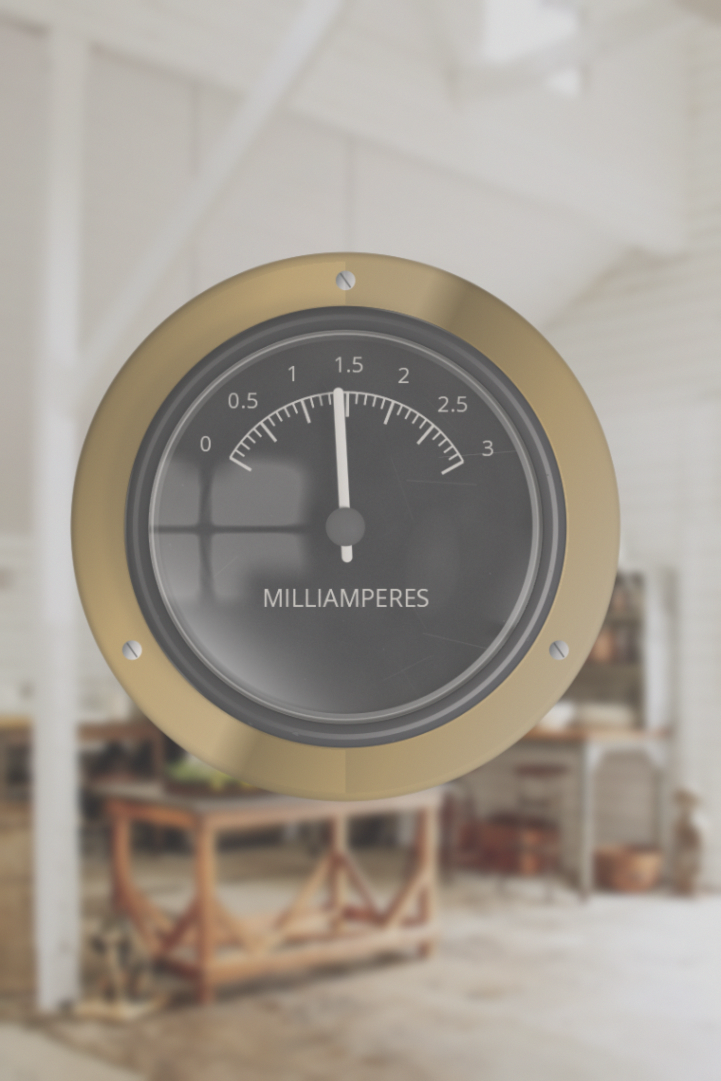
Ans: {"value": 1.4, "unit": "mA"}
